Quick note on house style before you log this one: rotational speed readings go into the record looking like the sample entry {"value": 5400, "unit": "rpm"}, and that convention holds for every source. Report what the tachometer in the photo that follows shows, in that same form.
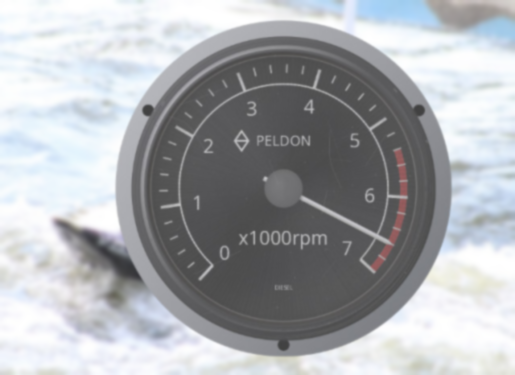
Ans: {"value": 6600, "unit": "rpm"}
